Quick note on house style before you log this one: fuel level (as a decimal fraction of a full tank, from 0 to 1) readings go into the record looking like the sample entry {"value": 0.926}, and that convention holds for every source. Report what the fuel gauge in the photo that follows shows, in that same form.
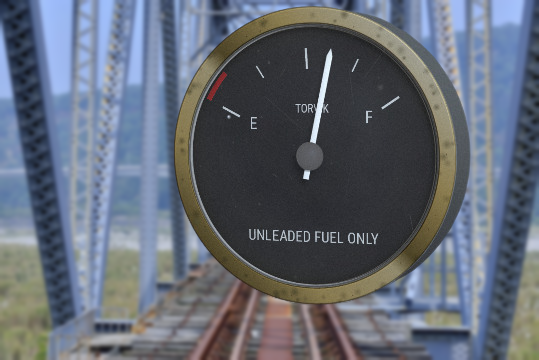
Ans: {"value": 0.625}
